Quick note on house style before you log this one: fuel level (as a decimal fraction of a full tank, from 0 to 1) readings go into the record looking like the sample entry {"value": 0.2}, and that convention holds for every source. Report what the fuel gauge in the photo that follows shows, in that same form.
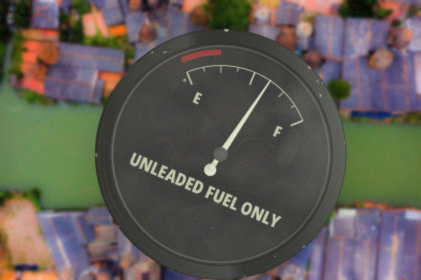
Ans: {"value": 0.625}
